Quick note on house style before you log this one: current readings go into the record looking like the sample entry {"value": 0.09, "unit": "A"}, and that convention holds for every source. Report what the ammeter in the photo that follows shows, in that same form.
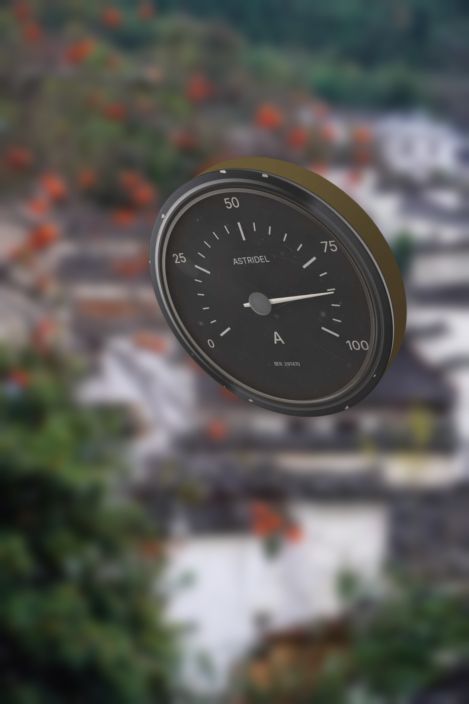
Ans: {"value": 85, "unit": "A"}
